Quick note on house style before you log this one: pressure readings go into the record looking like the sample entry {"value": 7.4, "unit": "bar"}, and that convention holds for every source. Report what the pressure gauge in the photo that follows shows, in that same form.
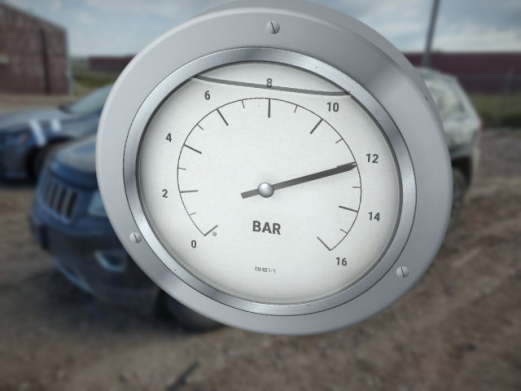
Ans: {"value": 12, "unit": "bar"}
